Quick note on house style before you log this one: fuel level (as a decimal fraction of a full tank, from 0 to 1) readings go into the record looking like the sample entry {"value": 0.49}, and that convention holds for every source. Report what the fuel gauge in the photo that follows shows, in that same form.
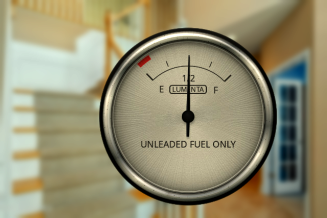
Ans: {"value": 0.5}
